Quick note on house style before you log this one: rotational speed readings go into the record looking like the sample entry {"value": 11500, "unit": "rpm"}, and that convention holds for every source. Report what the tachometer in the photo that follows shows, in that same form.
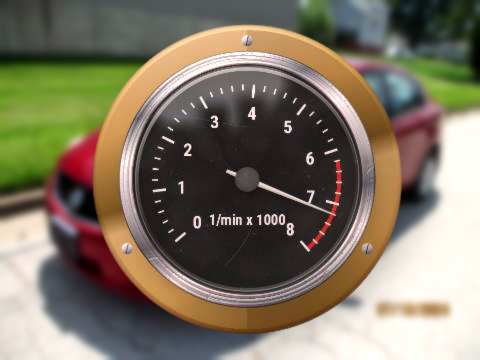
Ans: {"value": 7200, "unit": "rpm"}
